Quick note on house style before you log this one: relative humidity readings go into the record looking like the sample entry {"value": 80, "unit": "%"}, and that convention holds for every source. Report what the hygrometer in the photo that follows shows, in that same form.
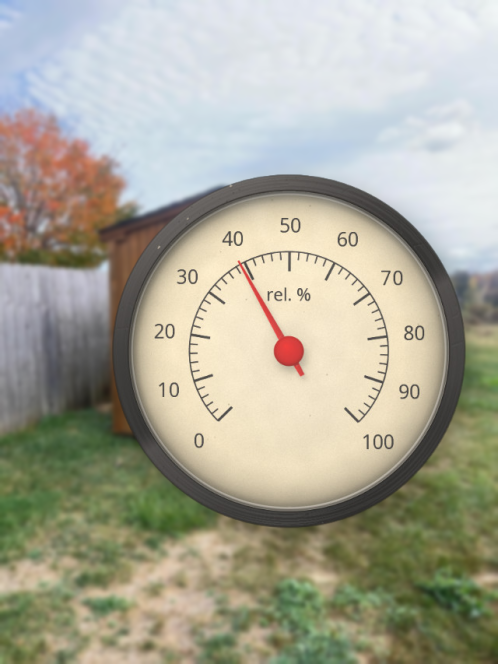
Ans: {"value": 39, "unit": "%"}
